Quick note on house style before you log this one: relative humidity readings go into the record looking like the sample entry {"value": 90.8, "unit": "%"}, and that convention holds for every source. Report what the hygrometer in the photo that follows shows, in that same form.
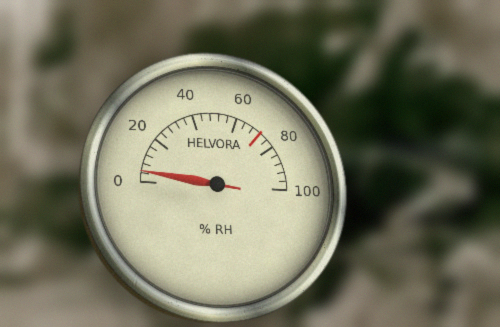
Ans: {"value": 4, "unit": "%"}
